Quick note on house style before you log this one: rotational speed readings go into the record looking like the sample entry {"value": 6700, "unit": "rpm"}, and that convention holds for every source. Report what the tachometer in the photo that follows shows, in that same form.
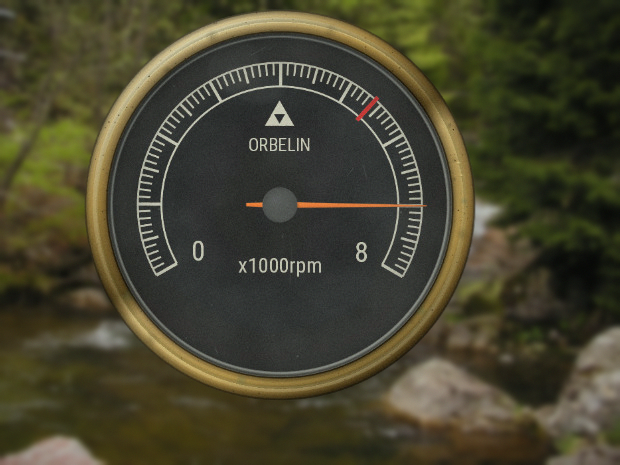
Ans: {"value": 7000, "unit": "rpm"}
